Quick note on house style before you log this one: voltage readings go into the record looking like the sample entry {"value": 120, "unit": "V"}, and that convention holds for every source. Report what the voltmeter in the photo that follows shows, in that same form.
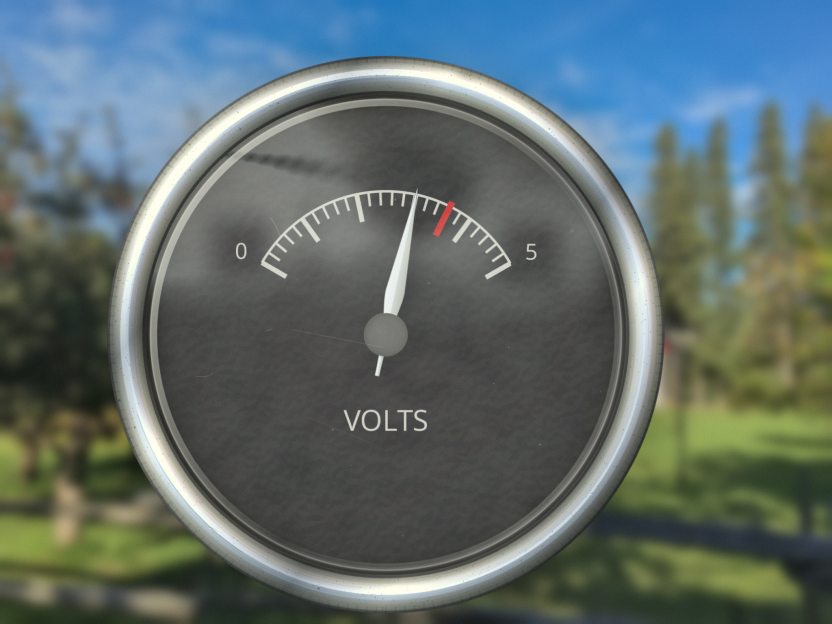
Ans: {"value": 3, "unit": "V"}
